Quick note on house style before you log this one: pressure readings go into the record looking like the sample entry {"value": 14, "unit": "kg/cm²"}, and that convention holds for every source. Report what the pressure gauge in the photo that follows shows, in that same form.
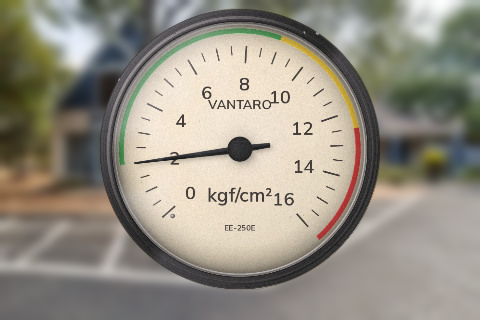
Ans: {"value": 2, "unit": "kg/cm²"}
